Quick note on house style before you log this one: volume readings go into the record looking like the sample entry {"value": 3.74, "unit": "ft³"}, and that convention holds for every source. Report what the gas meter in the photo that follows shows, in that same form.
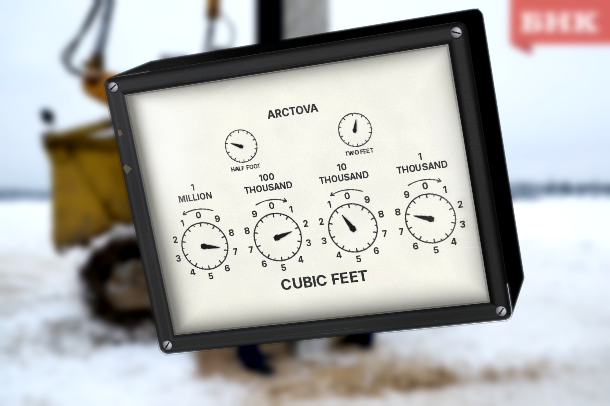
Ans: {"value": 720800, "unit": "ft³"}
